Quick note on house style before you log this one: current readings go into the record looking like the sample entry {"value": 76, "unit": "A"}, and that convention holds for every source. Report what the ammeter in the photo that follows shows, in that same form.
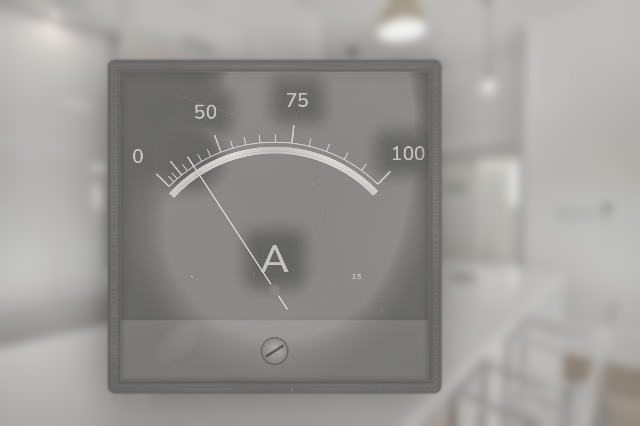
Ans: {"value": 35, "unit": "A"}
